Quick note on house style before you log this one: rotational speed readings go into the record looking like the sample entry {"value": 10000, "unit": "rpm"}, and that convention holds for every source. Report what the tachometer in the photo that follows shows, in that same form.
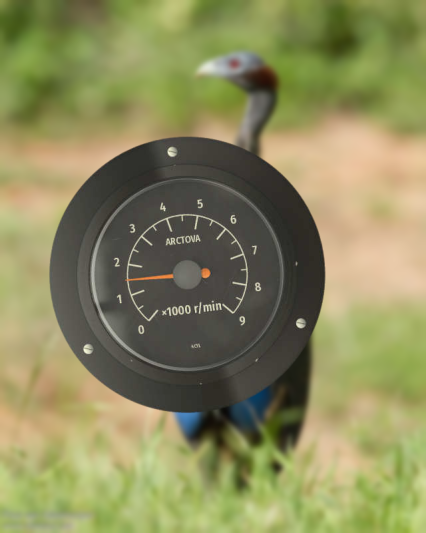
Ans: {"value": 1500, "unit": "rpm"}
